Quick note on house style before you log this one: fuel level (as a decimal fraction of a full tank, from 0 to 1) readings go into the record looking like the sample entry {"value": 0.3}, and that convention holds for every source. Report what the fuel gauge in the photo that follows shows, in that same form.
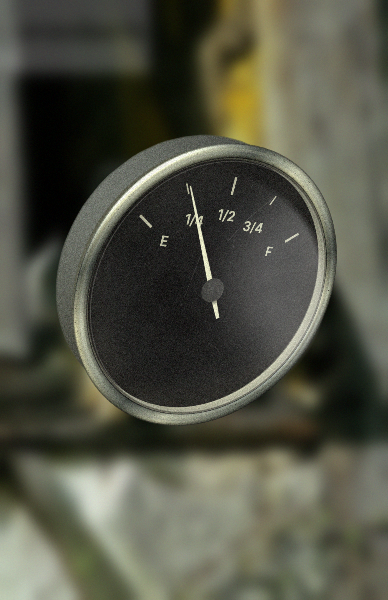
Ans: {"value": 0.25}
